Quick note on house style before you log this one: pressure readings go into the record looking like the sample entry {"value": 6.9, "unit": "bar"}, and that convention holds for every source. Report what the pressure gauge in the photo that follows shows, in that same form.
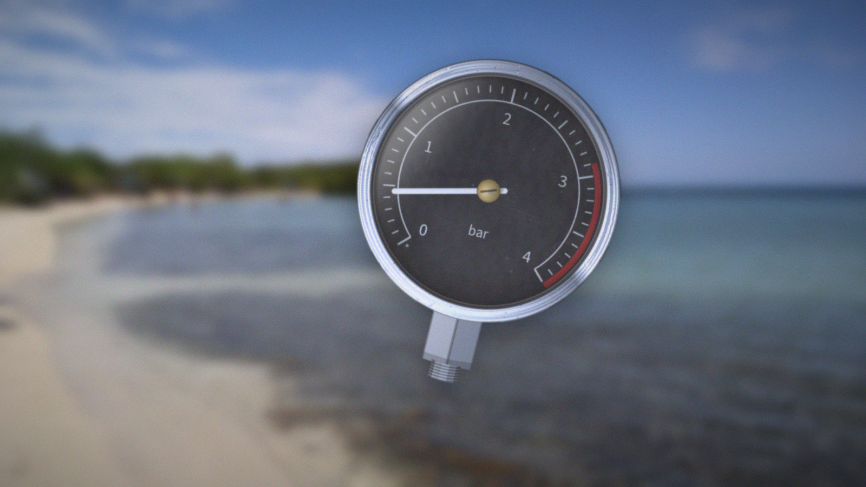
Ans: {"value": 0.45, "unit": "bar"}
